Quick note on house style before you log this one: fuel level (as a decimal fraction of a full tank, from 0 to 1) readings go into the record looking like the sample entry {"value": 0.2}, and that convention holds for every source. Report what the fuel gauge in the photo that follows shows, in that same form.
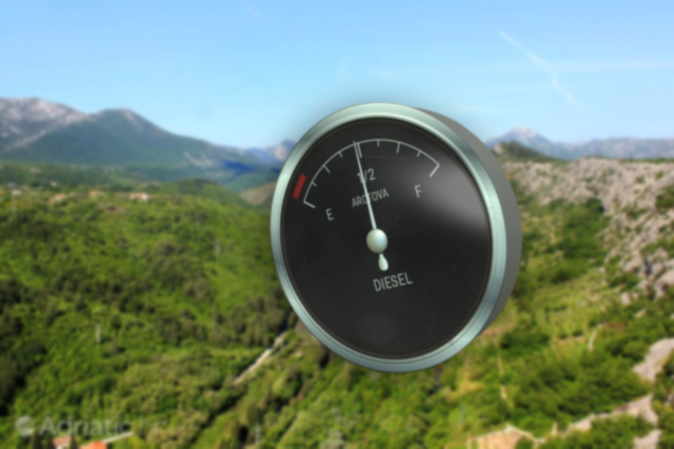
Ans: {"value": 0.5}
